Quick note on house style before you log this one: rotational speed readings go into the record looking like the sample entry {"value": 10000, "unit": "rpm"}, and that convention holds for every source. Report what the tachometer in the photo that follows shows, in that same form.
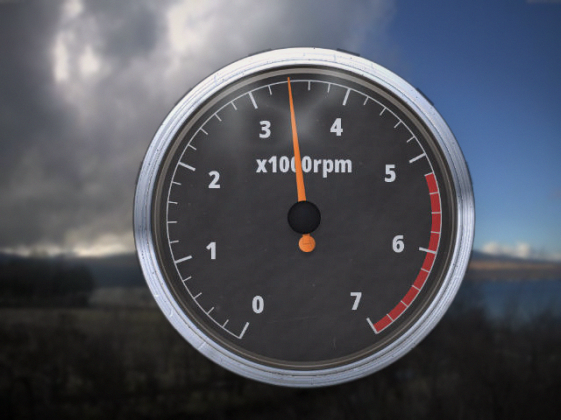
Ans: {"value": 3400, "unit": "rpm"}
